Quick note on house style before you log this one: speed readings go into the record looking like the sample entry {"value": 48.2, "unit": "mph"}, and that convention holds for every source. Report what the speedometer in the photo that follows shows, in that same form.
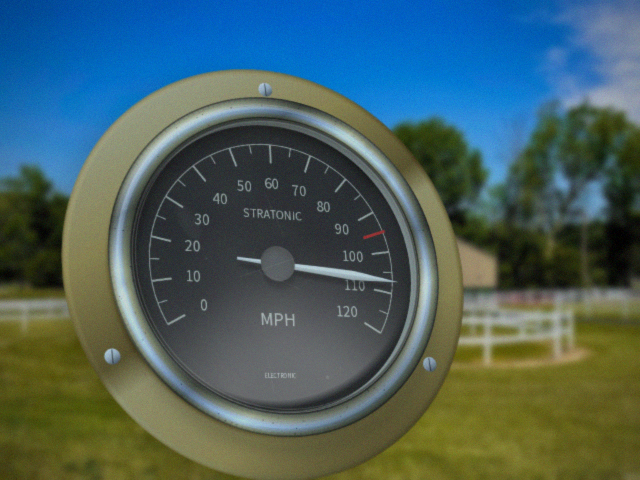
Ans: {"value": 107.5, "unit": "mph"}
